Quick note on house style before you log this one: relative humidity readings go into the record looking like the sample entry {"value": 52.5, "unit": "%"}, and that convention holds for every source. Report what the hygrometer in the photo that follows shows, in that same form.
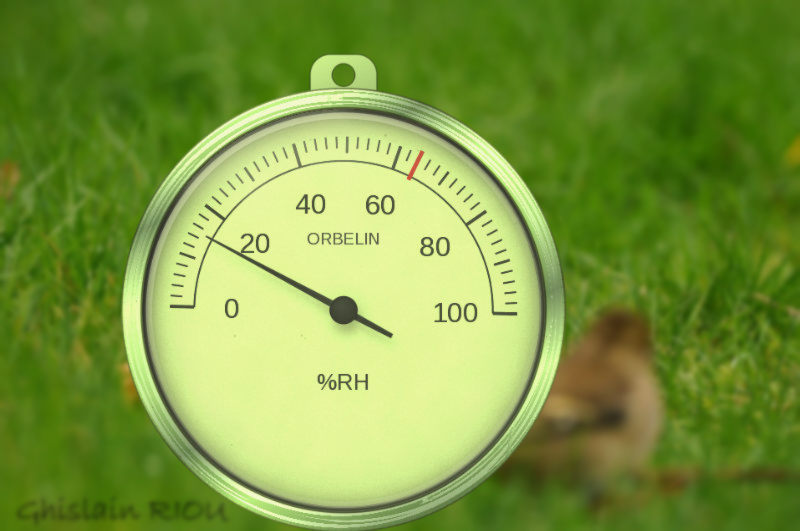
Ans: {"value": 15, "unit": "%"}
